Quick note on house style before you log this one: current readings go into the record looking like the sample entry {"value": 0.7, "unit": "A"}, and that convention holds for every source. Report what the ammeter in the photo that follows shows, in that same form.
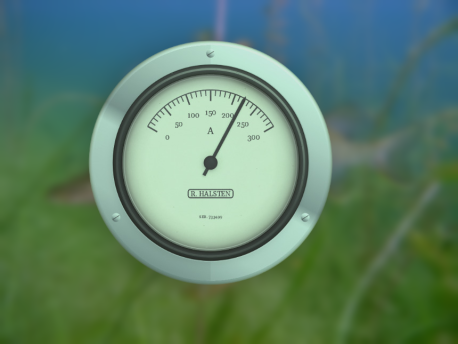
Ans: {"value": 220, "unit": "A"}
